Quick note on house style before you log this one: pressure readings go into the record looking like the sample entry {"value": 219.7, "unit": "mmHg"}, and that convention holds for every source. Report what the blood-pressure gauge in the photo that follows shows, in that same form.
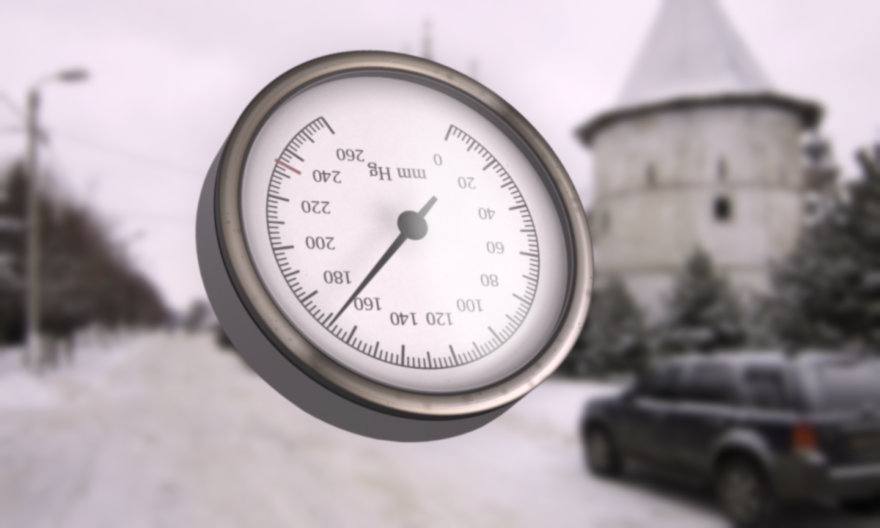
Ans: {"value": 168, "unit": "mmHg"}
